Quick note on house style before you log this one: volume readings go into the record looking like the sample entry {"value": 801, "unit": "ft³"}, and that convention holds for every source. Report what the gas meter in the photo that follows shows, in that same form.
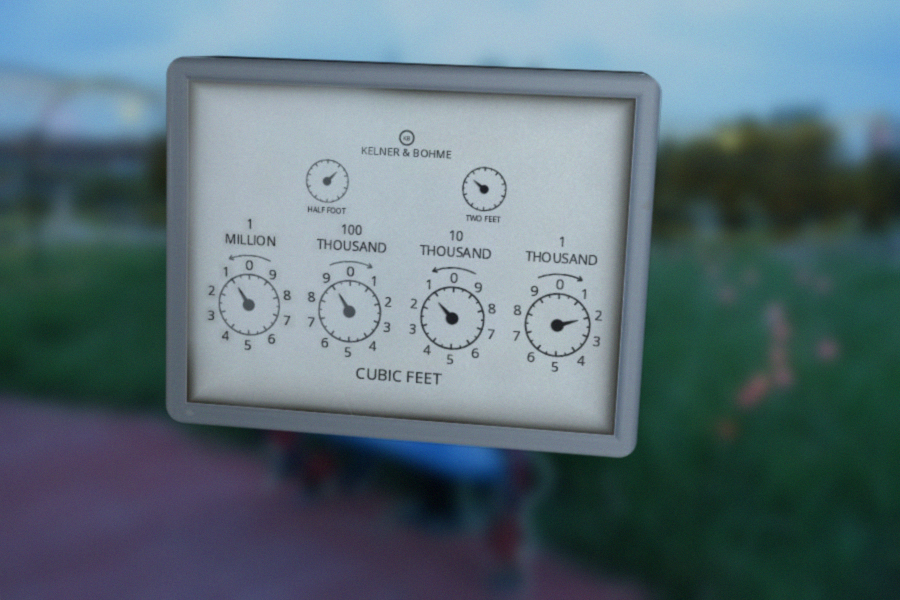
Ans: {"value": 91200, "unit": "ft³"}
